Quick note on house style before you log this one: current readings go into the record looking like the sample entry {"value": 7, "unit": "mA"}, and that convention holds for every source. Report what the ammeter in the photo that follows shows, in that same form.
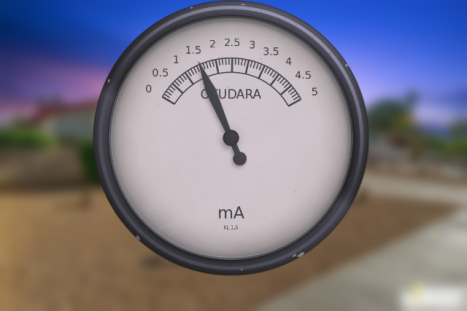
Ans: {"value": 1.5, "unit": "mA"}
